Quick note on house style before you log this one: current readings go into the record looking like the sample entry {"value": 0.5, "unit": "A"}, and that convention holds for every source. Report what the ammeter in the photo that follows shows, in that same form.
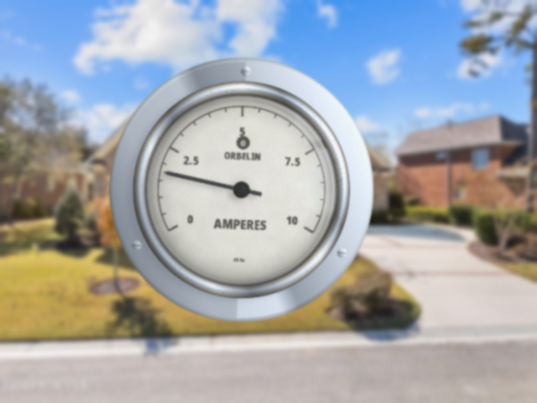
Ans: {"value": 1.75, "unit": "A"}
